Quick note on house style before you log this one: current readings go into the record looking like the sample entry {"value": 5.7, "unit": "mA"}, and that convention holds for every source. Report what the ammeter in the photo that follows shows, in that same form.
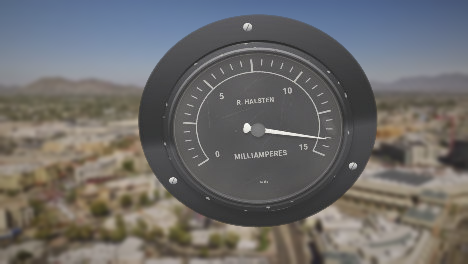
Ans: {"value": 14, "unit": "mA"}
